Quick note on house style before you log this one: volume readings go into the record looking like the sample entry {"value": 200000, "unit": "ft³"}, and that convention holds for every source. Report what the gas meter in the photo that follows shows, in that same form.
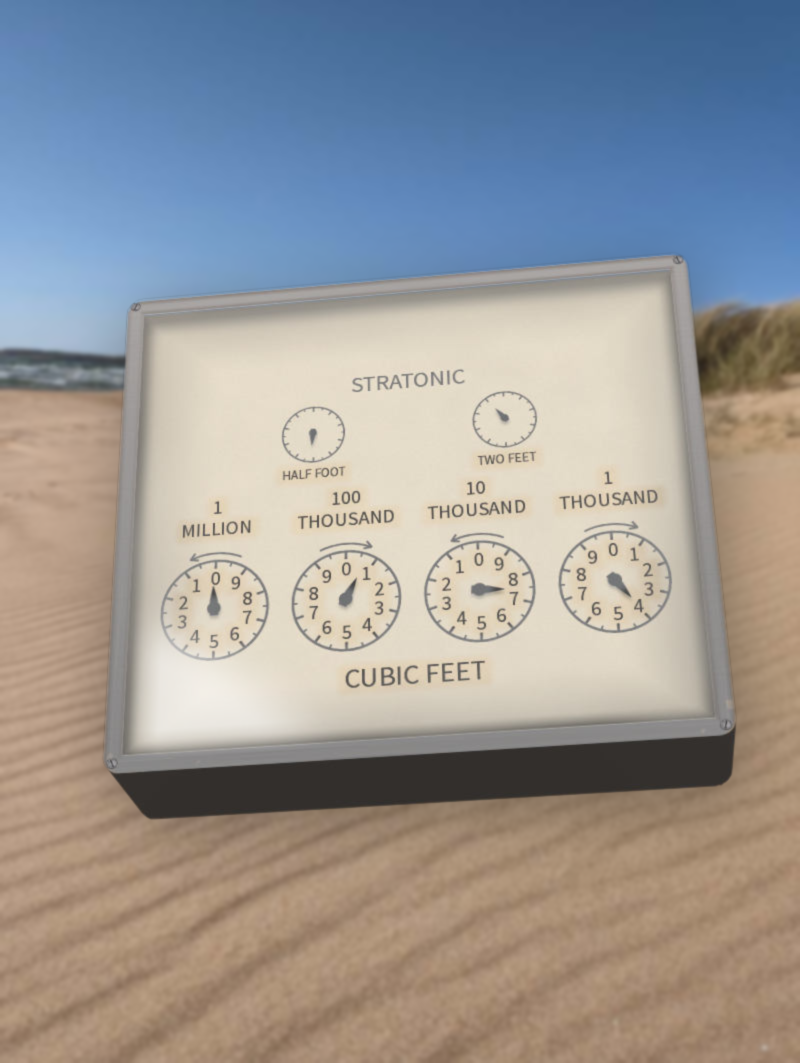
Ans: {"value": 7400, "unit": "ft³"}
